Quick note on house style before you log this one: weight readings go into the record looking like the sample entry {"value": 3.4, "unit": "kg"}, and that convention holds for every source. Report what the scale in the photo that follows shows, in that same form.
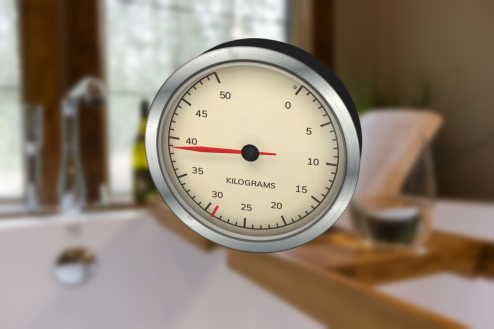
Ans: {"value": 39, "unit": "kg"}
